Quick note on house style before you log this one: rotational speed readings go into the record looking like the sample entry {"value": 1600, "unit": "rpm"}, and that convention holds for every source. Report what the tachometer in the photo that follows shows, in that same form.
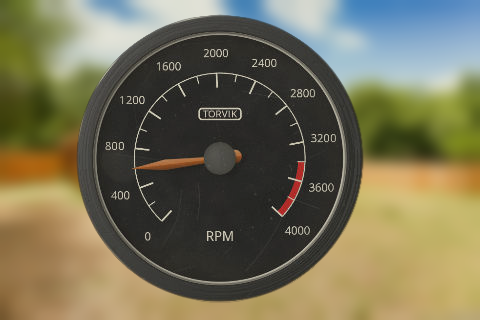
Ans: {"value": 600, "unit": "rpm"}
